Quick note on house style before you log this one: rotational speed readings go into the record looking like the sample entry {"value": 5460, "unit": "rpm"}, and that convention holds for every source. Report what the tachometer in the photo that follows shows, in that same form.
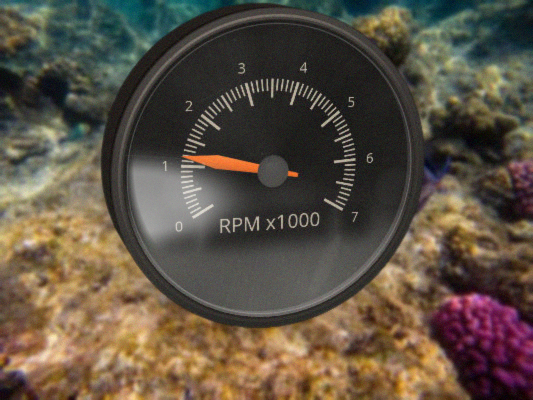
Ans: {"value": 1200, "unit": "rpm"}
